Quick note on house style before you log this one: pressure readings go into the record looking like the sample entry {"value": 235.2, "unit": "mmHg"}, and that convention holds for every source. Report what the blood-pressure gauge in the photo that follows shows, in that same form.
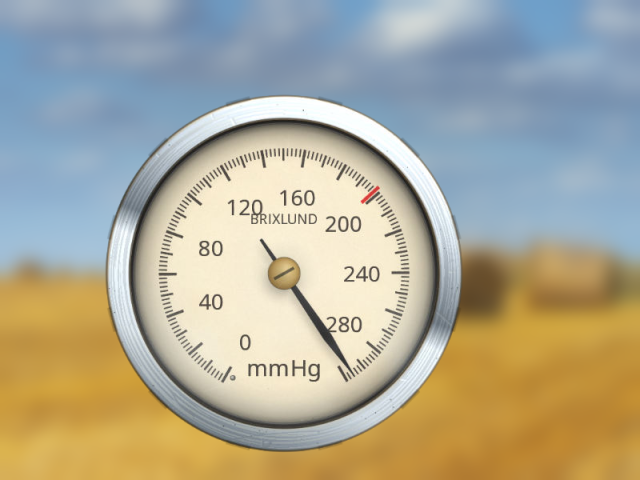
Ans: {"value": 296, "unit": "mmHg"}
